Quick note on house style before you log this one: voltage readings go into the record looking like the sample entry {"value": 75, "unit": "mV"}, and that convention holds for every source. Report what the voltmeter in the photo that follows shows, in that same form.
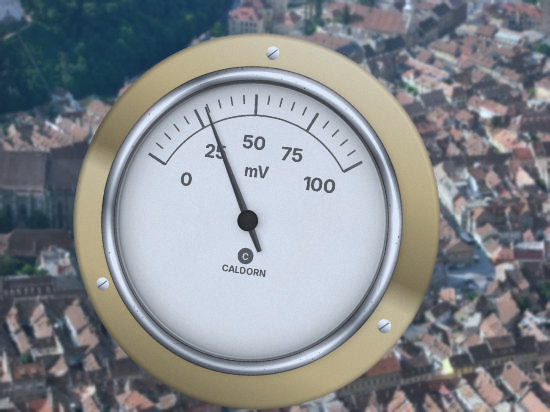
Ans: {"value": 30, "unit": "mV"}
